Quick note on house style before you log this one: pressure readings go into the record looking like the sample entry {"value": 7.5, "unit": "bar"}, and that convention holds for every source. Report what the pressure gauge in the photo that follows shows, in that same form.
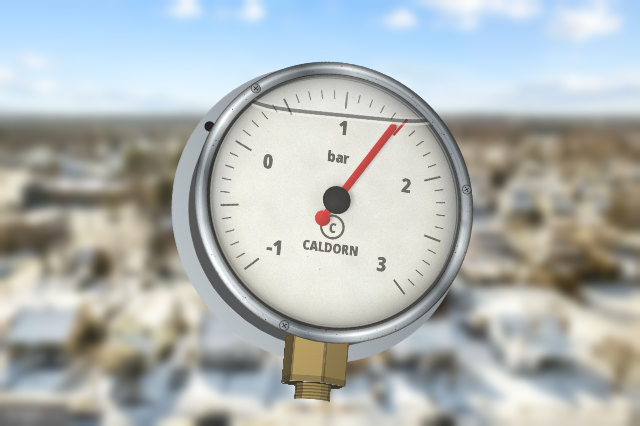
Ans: {"value": 1.45, "unit": "bar"}
